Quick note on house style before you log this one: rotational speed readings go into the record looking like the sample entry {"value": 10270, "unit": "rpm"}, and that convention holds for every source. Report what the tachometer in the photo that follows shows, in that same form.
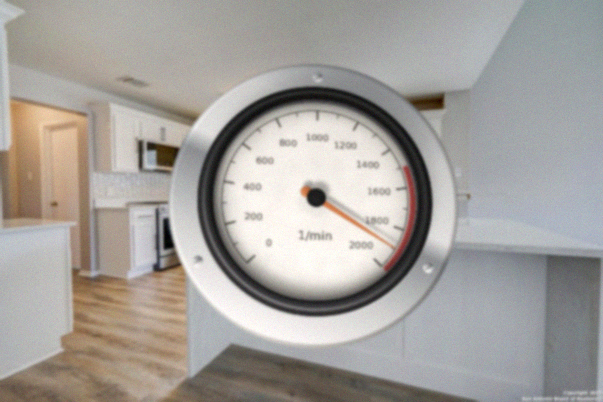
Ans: {"value": 1900, "unit": "rpm"}
